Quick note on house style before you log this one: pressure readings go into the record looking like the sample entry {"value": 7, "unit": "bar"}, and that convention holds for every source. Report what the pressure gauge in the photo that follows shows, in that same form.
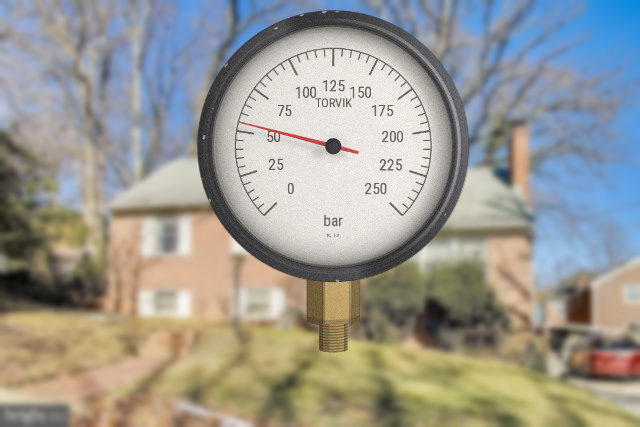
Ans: {"value": 55, "unit": "bar"}
